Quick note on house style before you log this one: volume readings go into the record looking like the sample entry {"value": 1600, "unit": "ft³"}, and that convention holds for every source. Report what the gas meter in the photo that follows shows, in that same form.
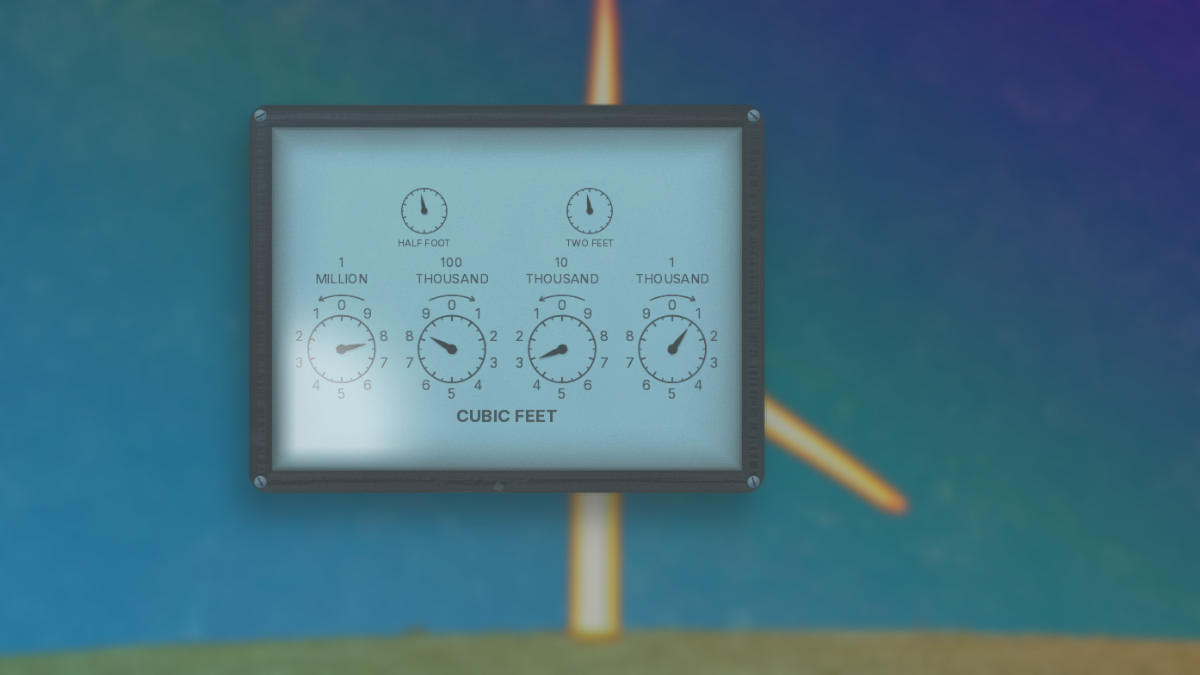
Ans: {"value": 783100, "unit": "ft³"}
